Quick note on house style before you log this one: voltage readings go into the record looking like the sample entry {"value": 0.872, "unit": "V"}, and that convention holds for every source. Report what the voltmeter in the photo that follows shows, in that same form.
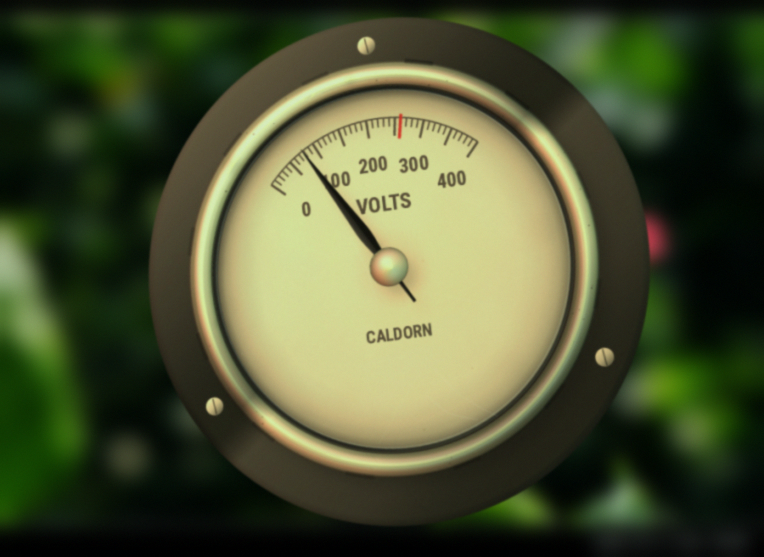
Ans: {"value": 80, "unit": "V"}
